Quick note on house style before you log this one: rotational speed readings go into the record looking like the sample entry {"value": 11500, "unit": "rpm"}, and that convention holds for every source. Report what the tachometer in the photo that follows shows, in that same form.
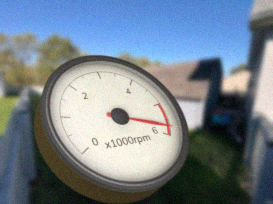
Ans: {"value": 5750, "unit": "rpm"}
